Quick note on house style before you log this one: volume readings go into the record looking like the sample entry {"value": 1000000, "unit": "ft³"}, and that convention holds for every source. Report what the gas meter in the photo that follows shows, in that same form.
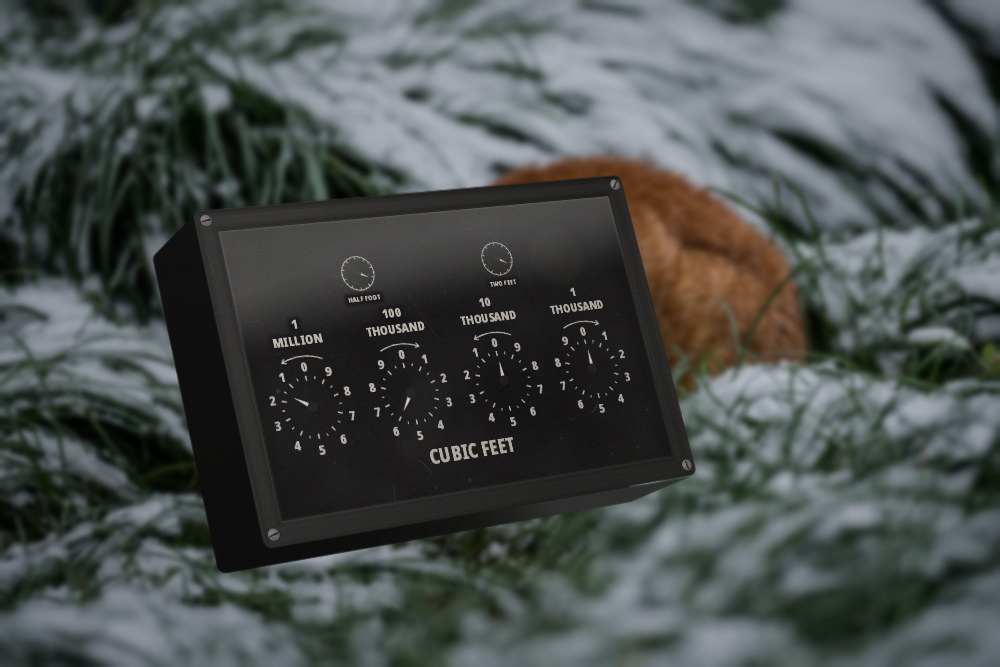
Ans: {"value": 160000, "unit": "ft³"}
